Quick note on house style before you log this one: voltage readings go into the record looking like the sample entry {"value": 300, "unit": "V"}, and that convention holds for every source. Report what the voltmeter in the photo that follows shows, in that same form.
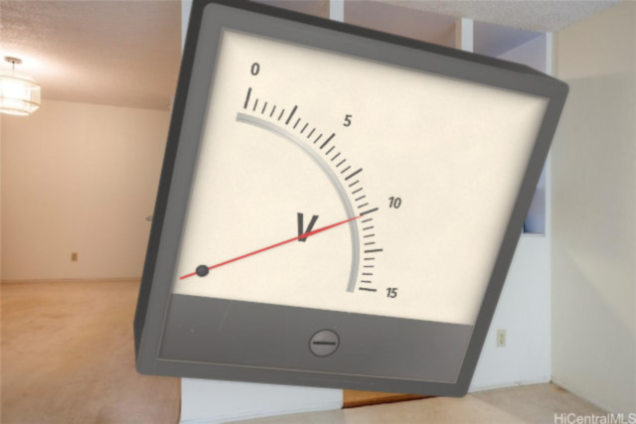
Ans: {"value": 10, "unit": "V"}
